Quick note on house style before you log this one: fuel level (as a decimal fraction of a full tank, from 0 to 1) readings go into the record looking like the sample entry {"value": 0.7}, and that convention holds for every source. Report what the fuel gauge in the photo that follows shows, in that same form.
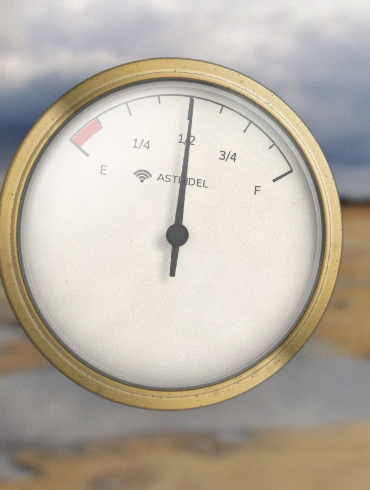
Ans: {"value": 0.5}
